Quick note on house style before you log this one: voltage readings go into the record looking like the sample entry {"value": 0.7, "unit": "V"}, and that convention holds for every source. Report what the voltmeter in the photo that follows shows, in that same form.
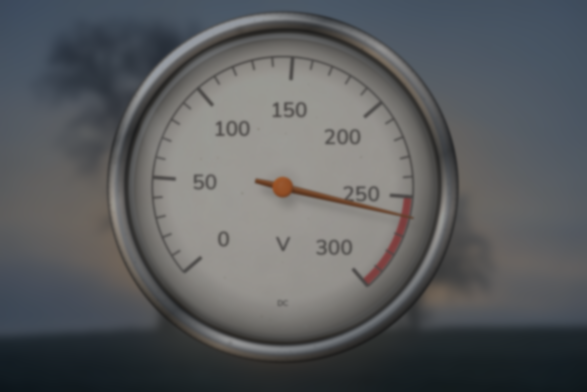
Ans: {"value": 260, "unit": "V"}
